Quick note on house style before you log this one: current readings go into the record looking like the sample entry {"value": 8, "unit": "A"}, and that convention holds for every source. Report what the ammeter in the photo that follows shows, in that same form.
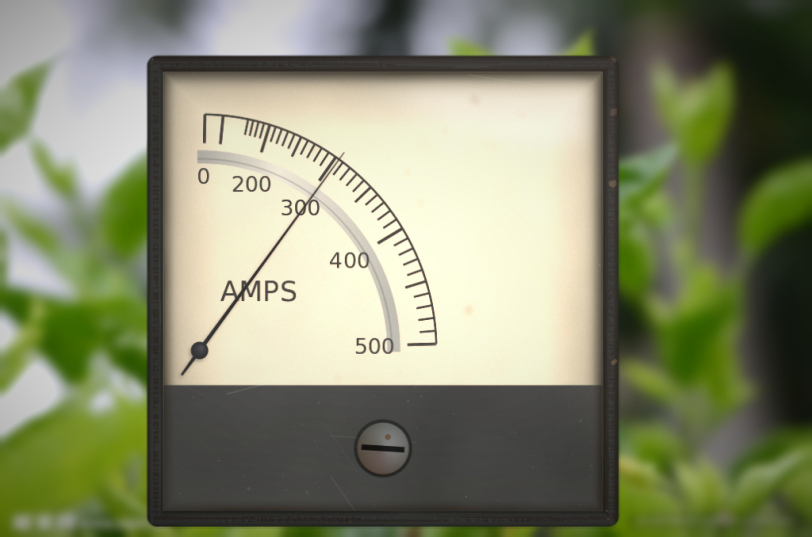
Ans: {"value": 305, "unit": "A"}
